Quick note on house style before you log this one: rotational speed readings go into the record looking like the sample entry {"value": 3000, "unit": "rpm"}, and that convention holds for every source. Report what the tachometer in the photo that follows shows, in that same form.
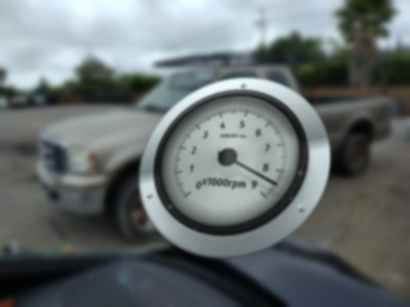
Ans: {"value": 8500, "unit": "rpm"}
